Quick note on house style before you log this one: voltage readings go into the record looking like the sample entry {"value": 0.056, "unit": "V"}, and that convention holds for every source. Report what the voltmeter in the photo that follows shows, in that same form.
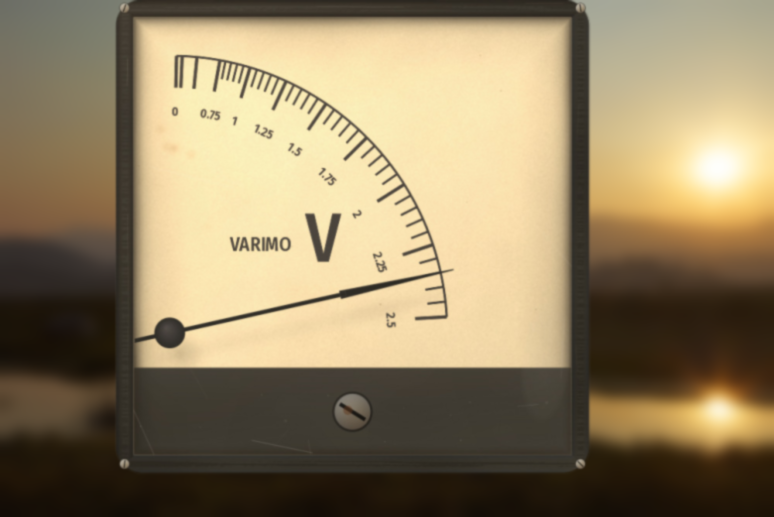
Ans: {"value": 2.35, "unit": "V"}
